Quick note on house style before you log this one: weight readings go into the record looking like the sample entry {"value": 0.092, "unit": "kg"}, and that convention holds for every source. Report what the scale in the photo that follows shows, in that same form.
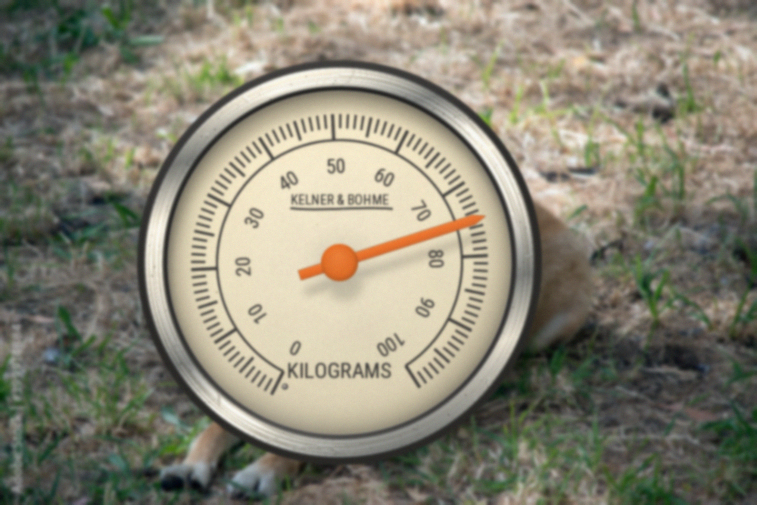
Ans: {"value": 75, "unit": "kg"}
